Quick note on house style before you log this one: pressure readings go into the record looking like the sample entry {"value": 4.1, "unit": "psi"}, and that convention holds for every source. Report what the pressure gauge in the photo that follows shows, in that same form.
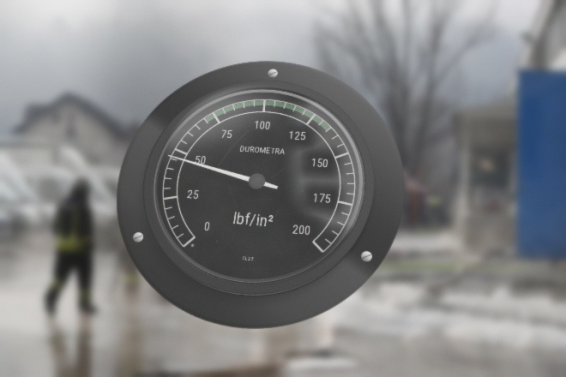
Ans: {"value": 45, "unit": "psi"}
